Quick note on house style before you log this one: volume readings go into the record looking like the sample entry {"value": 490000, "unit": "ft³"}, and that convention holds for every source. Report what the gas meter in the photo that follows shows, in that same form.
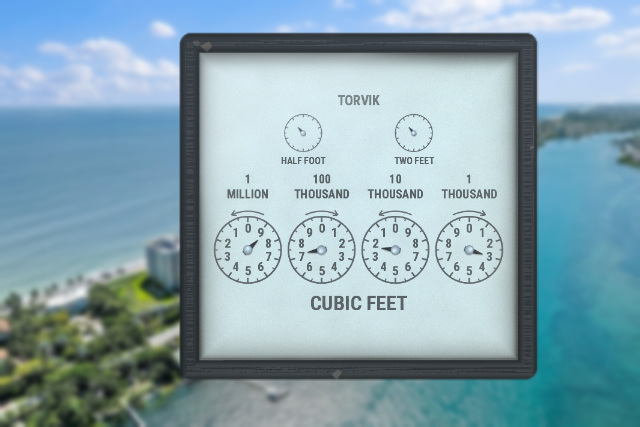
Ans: {"value": 872300, "unit": "ft³"}
